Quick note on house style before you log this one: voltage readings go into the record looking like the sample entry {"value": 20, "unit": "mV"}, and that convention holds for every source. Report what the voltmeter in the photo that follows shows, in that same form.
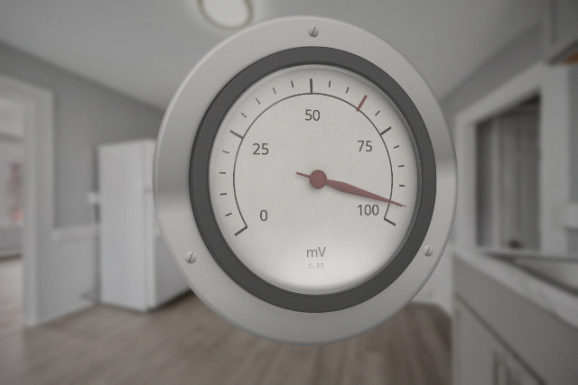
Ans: {"value": 95, "unit": "mV"}
